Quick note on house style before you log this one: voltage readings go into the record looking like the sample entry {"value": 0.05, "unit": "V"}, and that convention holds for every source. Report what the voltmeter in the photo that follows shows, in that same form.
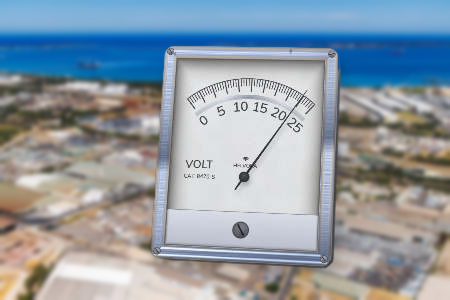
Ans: {"value": 22.5, "unit": "V"}
